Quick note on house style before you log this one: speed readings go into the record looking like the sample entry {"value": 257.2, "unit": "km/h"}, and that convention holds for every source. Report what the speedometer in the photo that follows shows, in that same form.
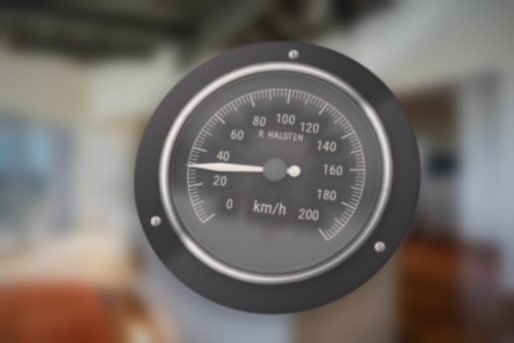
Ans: {"value": 30, "unit": "km/h"}
